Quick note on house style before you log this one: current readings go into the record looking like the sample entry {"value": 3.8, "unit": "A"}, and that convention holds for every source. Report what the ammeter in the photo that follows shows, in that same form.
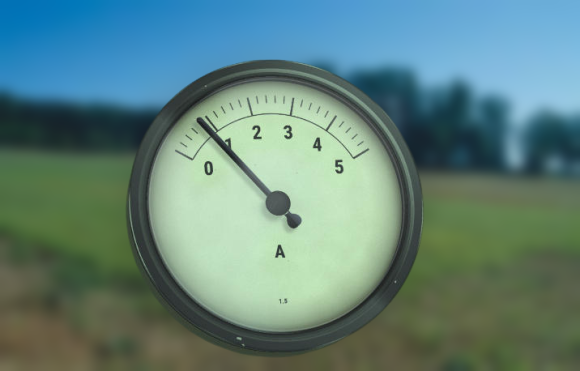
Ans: {"value": 0.8, "unit": "A"}
